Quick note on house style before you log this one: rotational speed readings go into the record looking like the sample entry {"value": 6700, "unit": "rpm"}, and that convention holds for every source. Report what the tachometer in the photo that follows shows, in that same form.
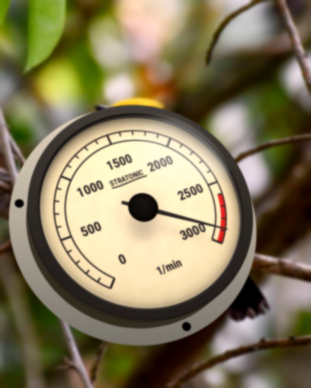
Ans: {"value": 2900, "unit": "rpm"}
